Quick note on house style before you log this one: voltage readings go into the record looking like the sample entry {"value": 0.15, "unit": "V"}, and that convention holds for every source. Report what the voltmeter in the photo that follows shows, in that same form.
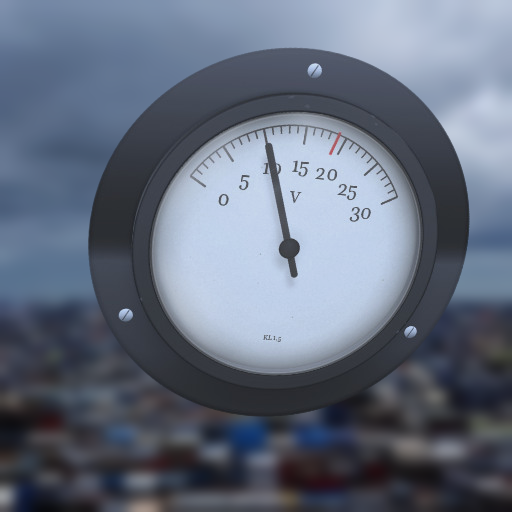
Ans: {"value": 10, "unit": "V"}
